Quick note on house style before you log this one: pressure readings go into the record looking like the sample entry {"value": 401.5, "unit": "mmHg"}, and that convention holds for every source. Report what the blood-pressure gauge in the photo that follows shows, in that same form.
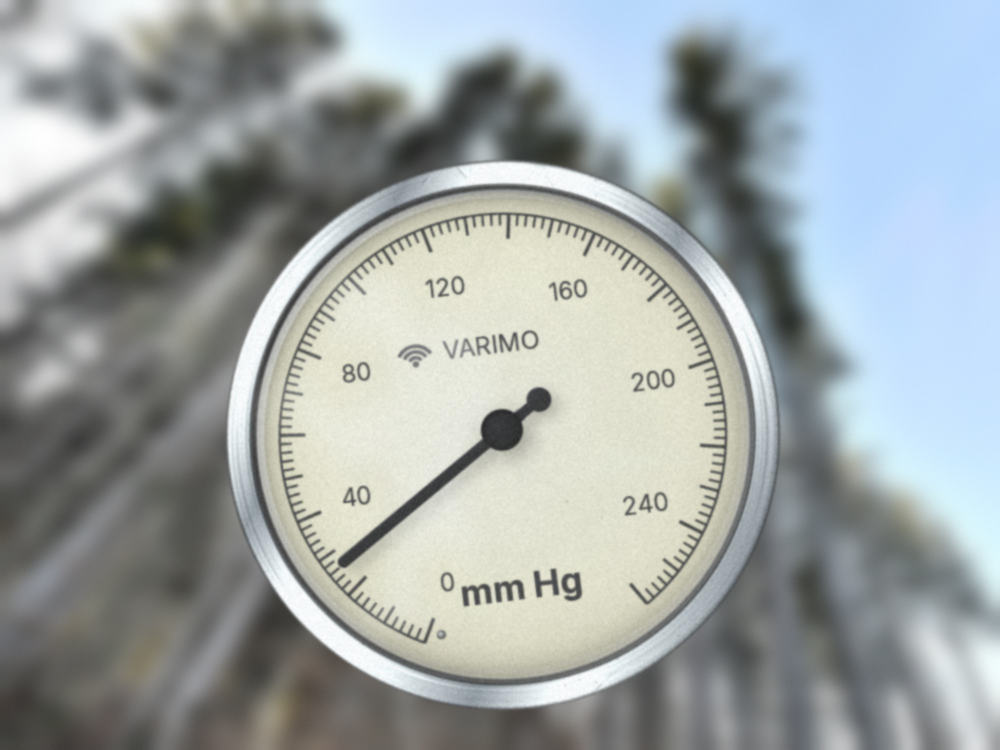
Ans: {"value": 26, "unit": "mmHg"}
